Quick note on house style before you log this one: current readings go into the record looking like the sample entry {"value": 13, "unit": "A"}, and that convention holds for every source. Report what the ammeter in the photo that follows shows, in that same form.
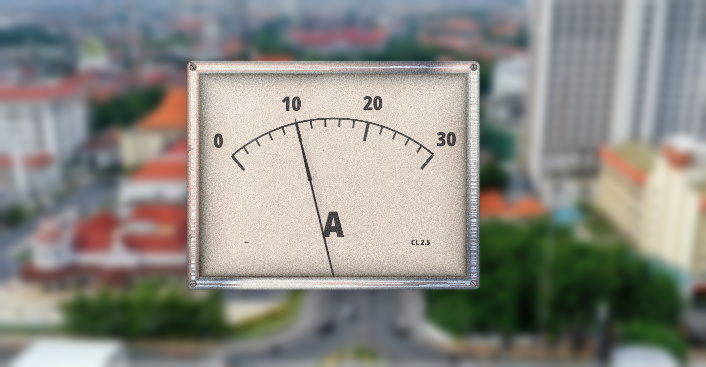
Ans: {"value": 10, "unit": "A"}
